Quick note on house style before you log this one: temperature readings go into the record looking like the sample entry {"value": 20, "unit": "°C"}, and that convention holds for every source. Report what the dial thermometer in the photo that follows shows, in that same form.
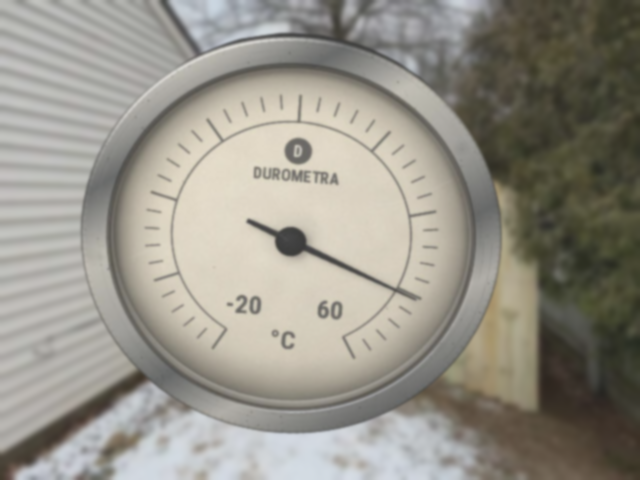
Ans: {"value": 50, "unit": "°C"}
